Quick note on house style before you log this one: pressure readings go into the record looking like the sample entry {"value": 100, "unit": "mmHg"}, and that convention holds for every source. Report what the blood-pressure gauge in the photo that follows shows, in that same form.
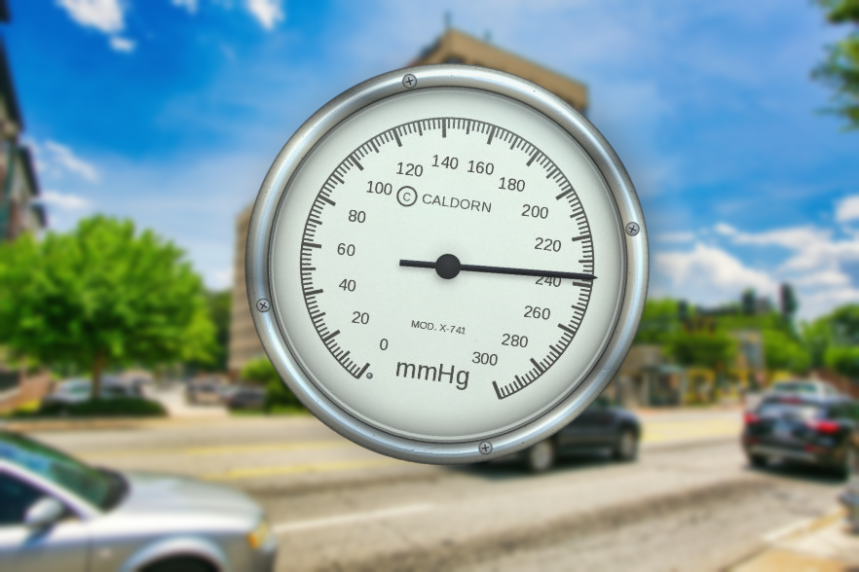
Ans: {"value": 236, "unit": "mmHg"}
